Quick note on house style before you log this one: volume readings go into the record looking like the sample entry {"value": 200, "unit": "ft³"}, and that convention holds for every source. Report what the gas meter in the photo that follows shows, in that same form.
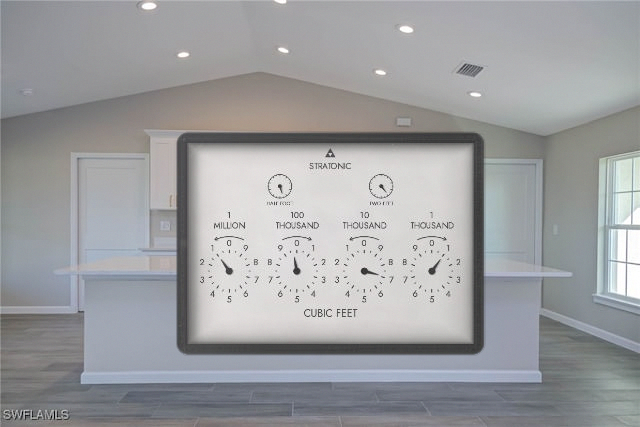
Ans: {"value": 97100, "unit": "ft³"}
